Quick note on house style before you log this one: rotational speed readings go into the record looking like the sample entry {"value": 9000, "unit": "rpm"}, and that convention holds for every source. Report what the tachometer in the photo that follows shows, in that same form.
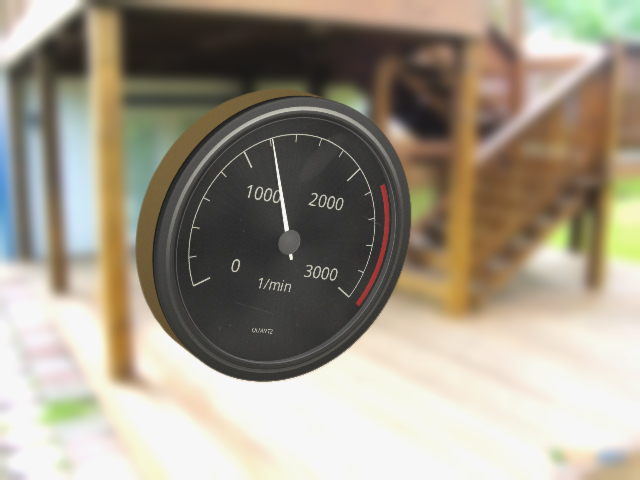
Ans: {"value": 1200, "unit": "rpm"}
